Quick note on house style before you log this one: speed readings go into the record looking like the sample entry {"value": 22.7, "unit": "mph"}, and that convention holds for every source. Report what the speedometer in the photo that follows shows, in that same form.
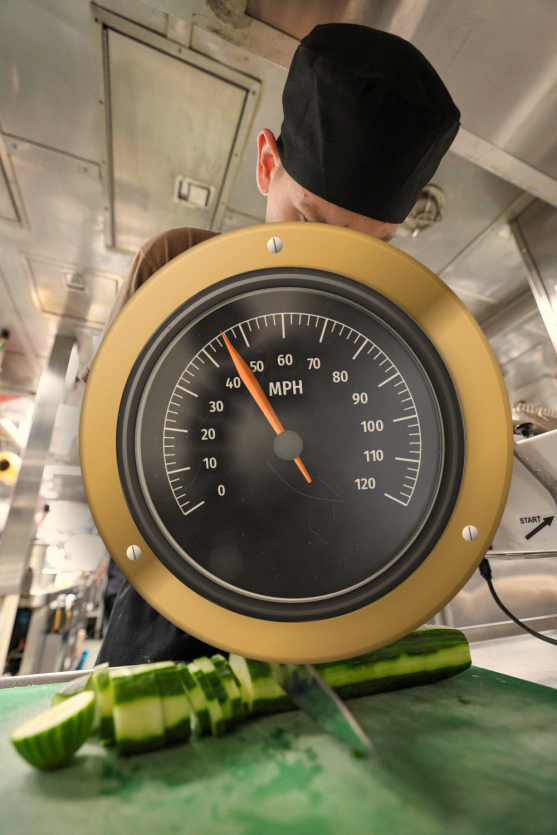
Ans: {"value": 46, "unit": "mph"}
